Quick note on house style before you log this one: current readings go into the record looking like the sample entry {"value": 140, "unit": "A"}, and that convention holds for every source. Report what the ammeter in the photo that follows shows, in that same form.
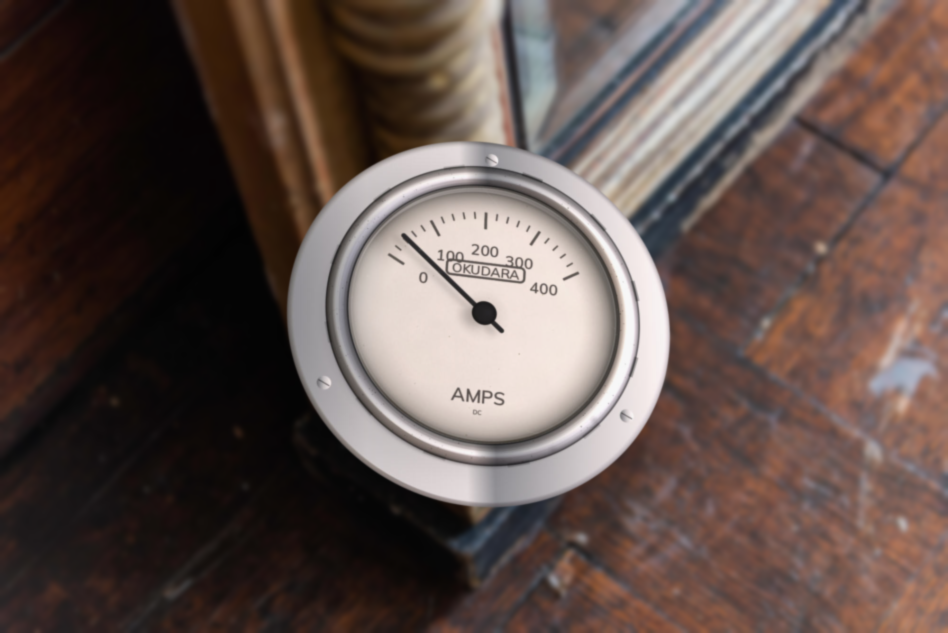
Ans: {"value": 40, "unit": "A"}
